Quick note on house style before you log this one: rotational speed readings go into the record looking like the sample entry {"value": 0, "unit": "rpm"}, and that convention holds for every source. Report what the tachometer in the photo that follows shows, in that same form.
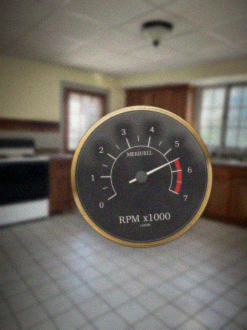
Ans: {"value": 5500, "unit": "rpm"}
